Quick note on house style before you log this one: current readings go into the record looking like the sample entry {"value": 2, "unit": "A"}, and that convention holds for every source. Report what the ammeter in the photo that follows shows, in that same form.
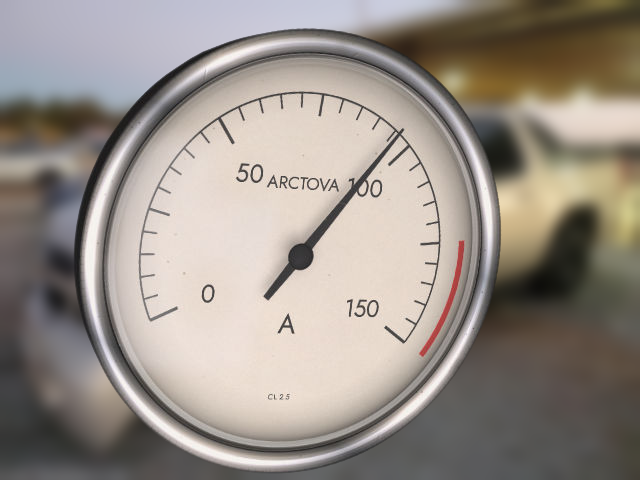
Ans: {"value": 95, "unit": "A"}
